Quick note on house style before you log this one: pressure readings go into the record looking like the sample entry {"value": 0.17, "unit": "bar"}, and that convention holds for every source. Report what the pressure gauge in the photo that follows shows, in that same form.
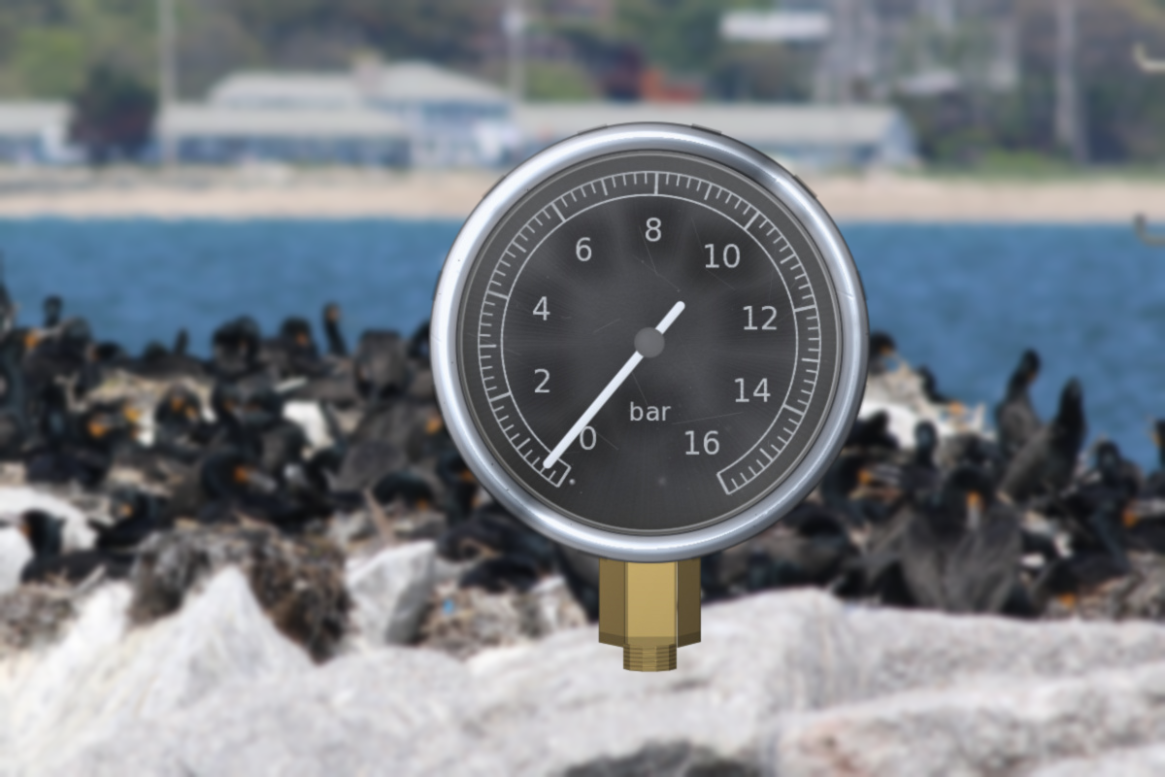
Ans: {"value": 0.4, "unit": "bar"}
